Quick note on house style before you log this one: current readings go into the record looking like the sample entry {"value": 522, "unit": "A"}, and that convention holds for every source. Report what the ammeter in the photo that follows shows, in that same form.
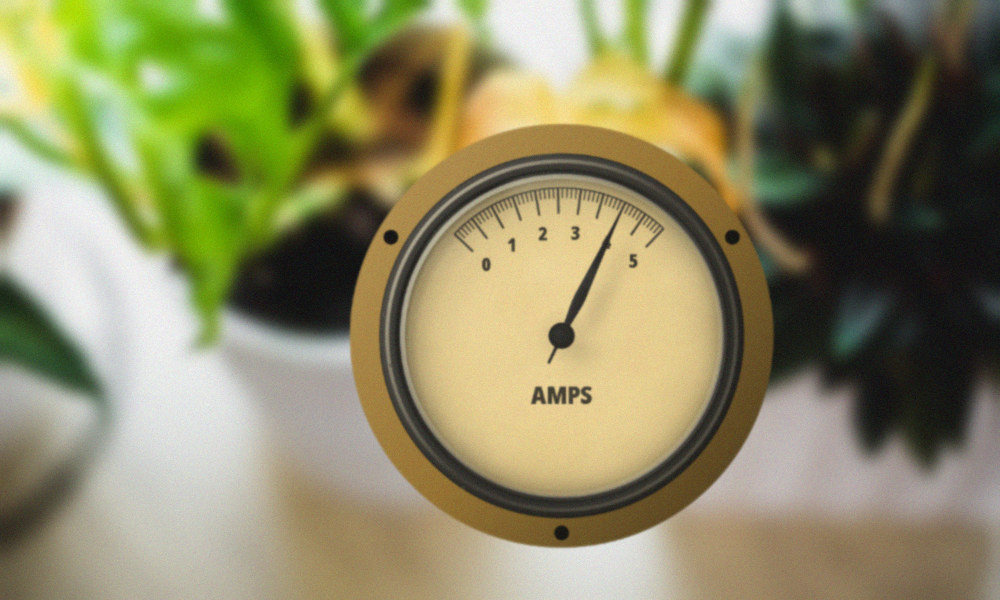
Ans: {"value": 4, "unit": "A"}
